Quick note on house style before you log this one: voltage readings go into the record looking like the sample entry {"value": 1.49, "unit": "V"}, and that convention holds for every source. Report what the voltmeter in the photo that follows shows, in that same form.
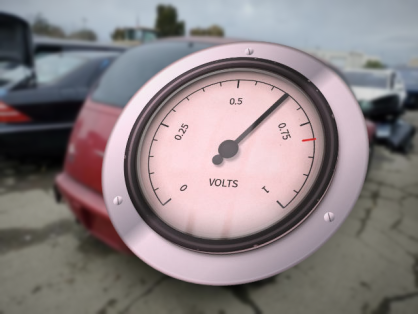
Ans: {"value": 0.65, "unit": "V"}
